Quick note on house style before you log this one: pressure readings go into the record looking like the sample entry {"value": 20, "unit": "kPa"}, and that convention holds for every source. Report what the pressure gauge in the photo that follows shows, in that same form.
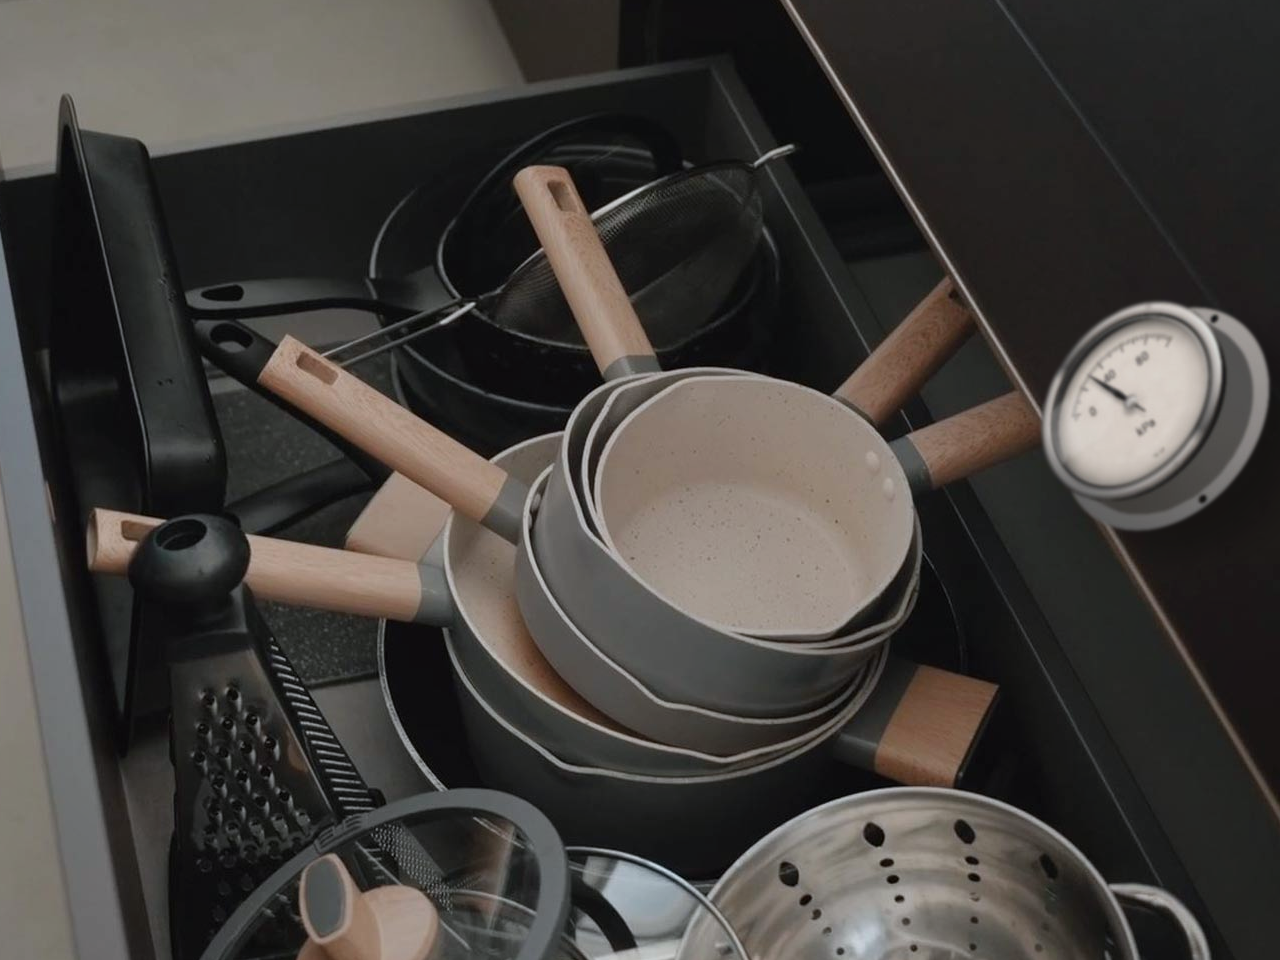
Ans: {"value": 30, "unit": "kPa"}
